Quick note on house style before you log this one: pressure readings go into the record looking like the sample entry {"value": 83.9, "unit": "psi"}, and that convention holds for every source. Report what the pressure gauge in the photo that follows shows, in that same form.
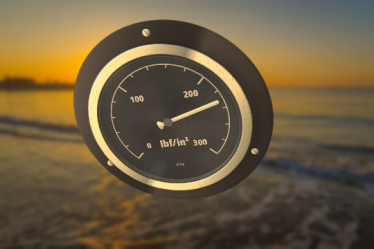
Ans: {"value": 230, "unit": "psi"}
